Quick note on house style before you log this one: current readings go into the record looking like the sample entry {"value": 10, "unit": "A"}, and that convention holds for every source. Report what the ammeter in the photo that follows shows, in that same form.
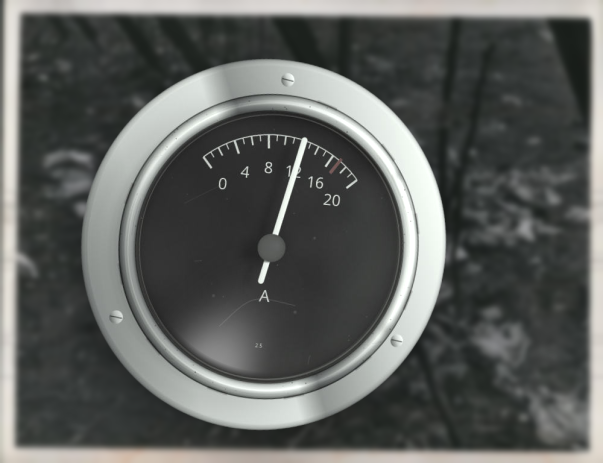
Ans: {"value": 12, "unit": "A"}
